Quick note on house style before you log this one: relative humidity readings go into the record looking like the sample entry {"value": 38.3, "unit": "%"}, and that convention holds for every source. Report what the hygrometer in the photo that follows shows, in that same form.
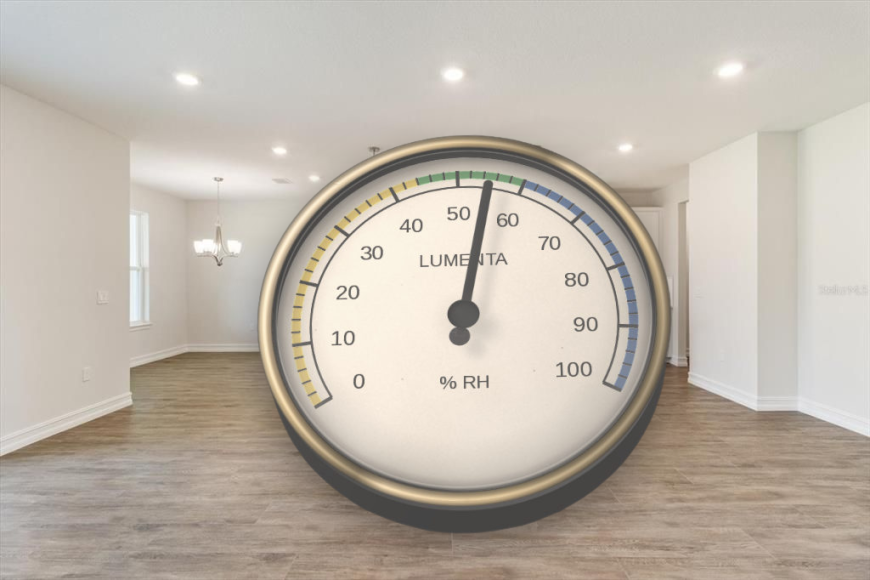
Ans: {"value": 55, "unit": "%"}
